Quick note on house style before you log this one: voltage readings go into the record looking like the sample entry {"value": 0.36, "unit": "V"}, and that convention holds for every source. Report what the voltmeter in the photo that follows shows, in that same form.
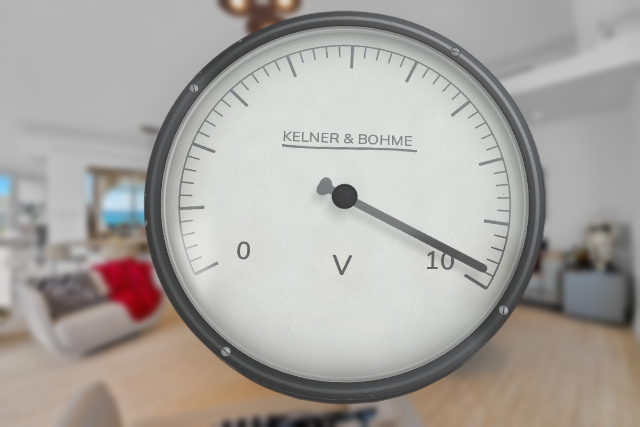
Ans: {"value": 9.8, "unit": "V"}
